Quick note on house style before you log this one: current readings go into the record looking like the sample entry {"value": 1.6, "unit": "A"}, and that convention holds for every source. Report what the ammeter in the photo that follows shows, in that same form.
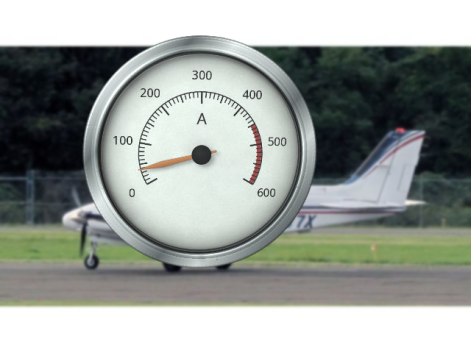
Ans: {"value": 40, "unit": "A"}
